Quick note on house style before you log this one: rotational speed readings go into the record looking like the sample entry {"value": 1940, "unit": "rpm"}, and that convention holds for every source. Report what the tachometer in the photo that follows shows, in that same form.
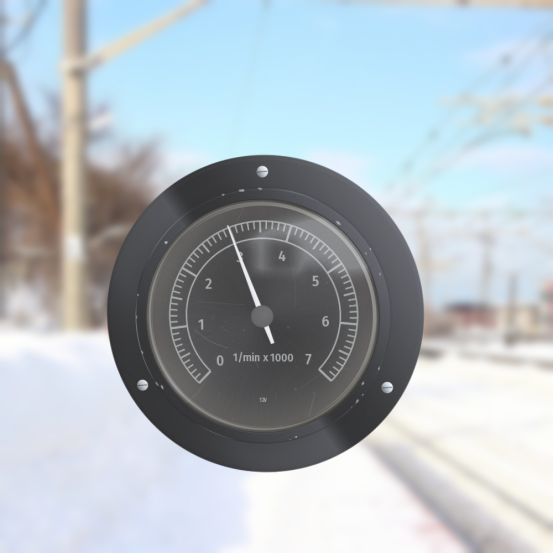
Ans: {"value": 3000, "unit": "rpm"}
